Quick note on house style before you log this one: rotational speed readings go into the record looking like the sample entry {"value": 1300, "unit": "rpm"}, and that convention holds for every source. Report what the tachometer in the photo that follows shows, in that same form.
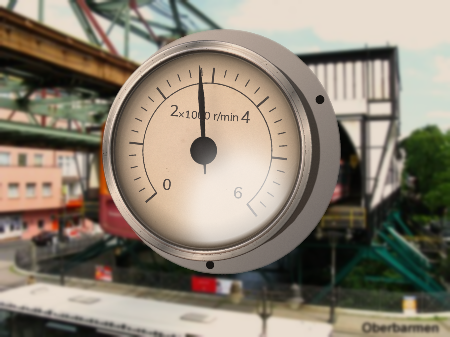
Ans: {"value": 2800, "unit": "rpm"}
